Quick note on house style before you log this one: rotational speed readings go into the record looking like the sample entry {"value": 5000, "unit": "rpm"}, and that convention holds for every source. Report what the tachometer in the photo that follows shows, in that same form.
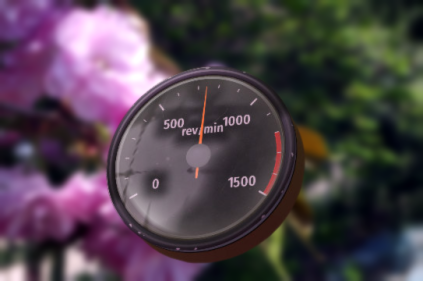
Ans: {"value": 750, "unit": "rpm"}
